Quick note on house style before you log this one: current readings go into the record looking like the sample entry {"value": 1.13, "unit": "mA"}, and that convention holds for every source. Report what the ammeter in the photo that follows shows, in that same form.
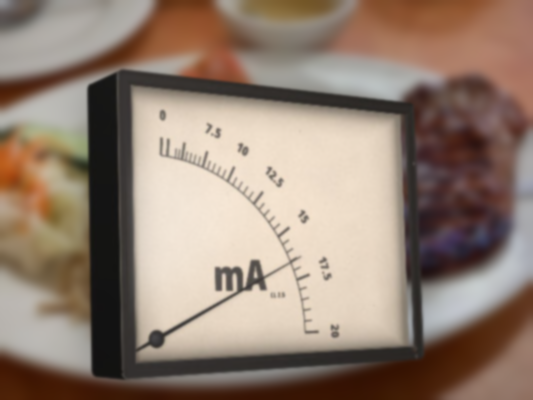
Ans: {"value": 16.5, "unit": "mA"}
